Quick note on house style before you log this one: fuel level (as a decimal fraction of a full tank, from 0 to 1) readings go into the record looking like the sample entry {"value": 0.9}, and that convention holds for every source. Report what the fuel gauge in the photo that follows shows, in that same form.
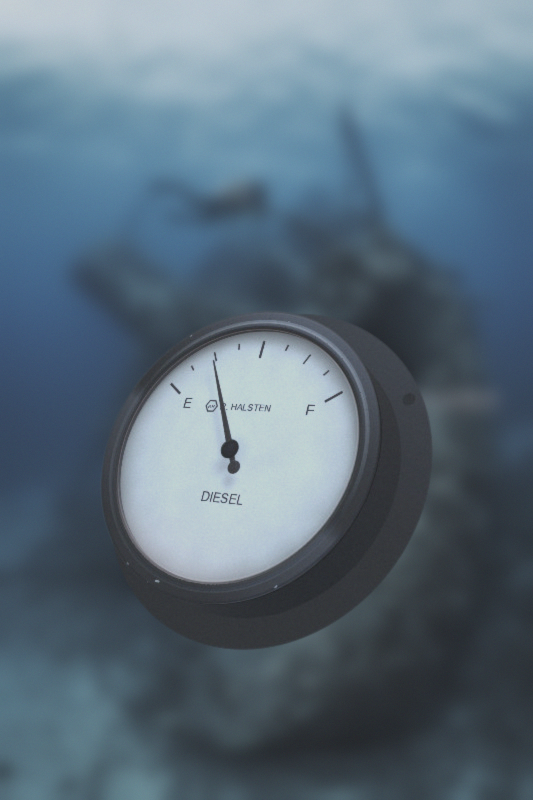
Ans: {"value": 0.25}
